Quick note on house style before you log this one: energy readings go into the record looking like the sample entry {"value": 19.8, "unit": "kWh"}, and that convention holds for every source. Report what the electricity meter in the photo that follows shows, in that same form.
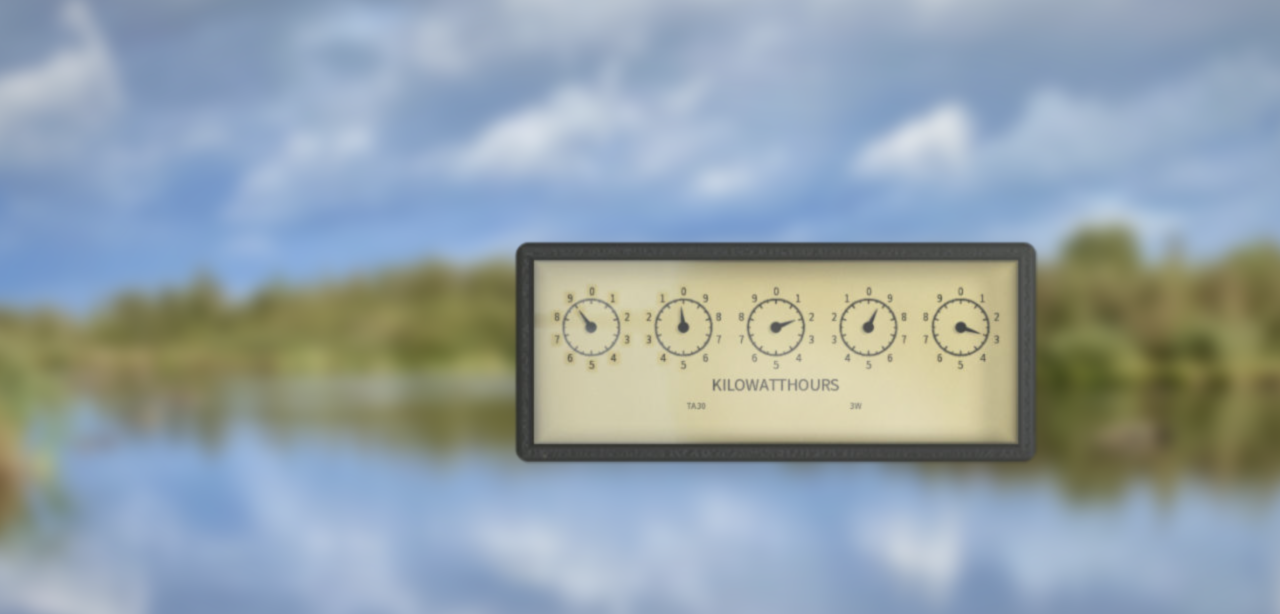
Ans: {"value": 90193, "unit": "kWh"}
